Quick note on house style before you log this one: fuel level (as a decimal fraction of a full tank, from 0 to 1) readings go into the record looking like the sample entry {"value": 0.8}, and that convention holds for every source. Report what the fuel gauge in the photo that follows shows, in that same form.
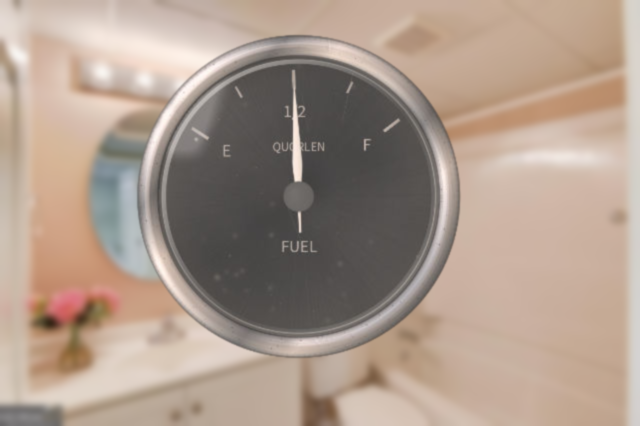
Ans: {"value": 0.5}
